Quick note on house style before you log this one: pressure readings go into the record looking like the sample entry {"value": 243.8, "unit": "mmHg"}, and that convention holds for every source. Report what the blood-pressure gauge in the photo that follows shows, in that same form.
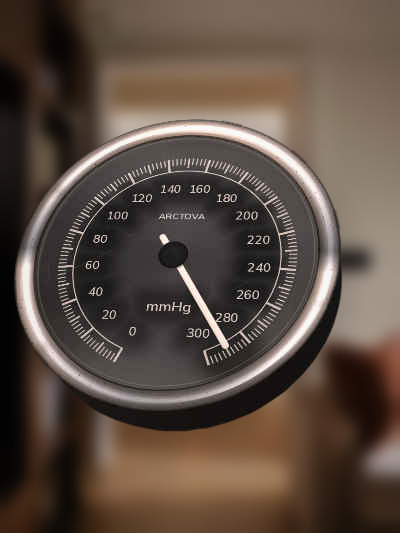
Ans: {"value": 290, "unit": "mmHg"}
